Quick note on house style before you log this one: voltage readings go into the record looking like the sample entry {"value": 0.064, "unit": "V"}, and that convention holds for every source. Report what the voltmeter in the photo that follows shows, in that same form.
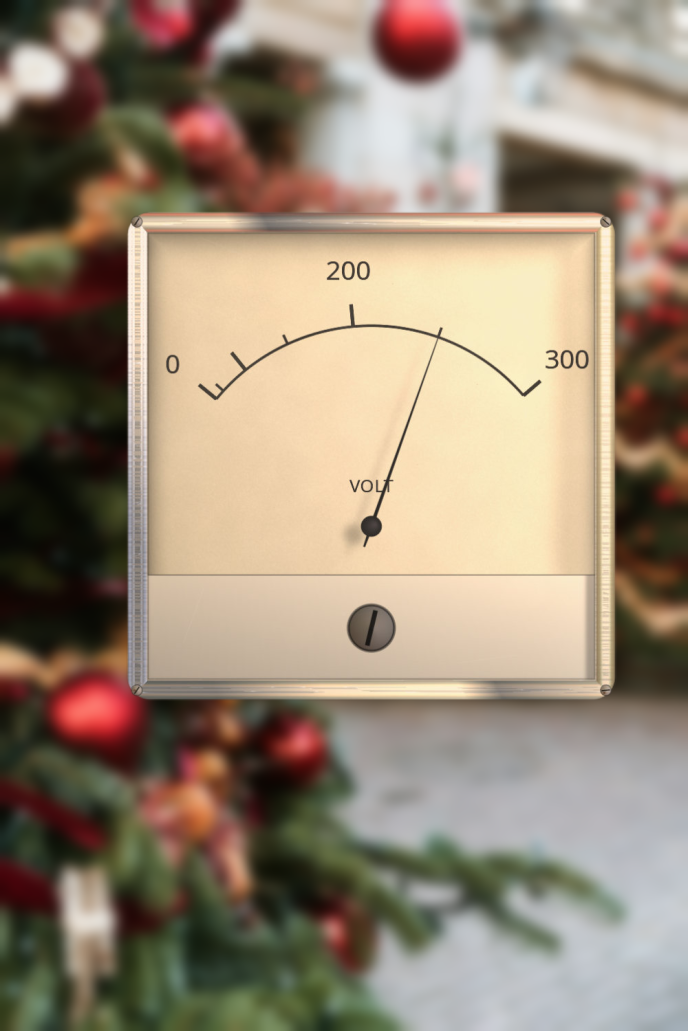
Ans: {"value": 250, "unit": "V"}
